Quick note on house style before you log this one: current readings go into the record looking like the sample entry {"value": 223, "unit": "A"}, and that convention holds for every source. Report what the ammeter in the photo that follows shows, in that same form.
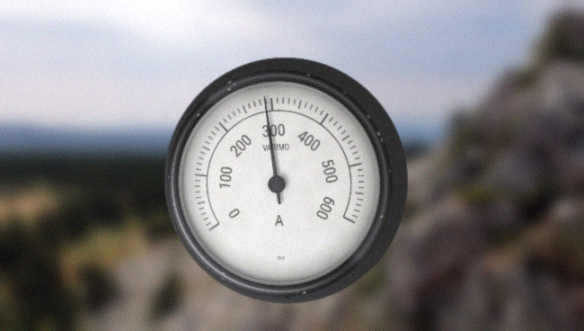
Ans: {"value": 290, "unit": "A"}
